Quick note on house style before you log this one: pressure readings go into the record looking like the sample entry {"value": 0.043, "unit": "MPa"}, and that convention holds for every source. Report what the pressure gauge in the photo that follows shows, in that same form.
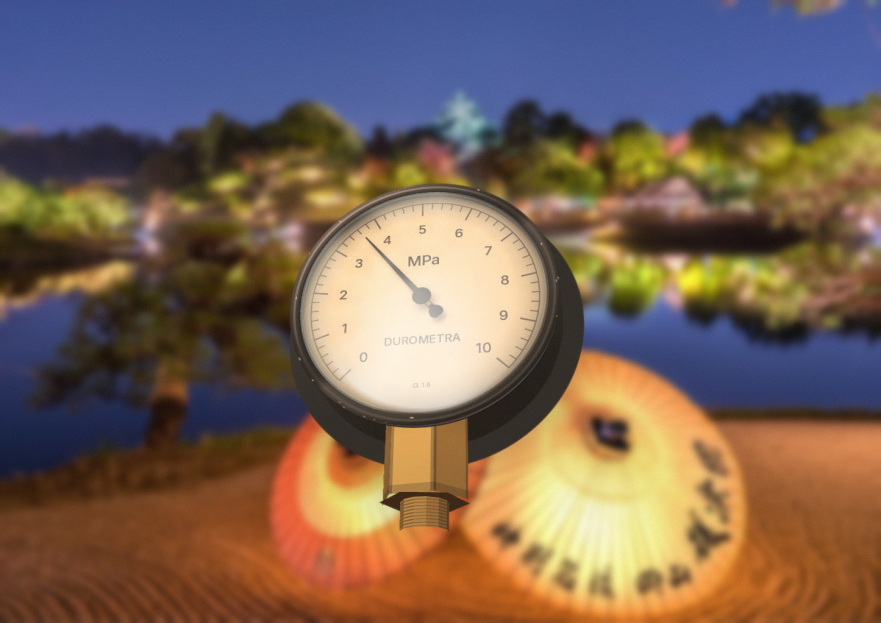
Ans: {"value": 3.6, "unit": "MPa"}
